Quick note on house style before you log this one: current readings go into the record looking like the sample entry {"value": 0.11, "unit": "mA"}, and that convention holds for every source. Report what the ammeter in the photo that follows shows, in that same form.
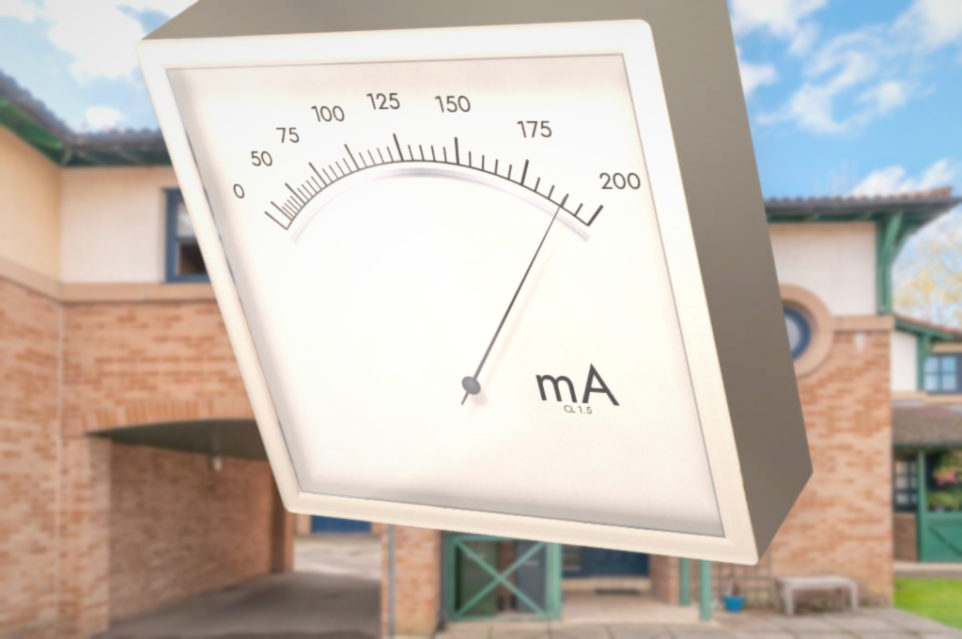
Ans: {"value": 190, "unit": "mA"}
